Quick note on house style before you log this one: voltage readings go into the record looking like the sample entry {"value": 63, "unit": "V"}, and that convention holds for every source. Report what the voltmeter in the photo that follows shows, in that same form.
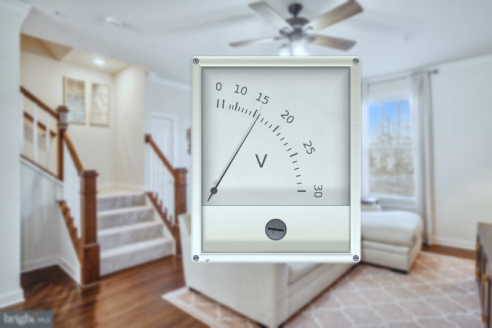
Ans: {"value": 16, "unit": "V"}
